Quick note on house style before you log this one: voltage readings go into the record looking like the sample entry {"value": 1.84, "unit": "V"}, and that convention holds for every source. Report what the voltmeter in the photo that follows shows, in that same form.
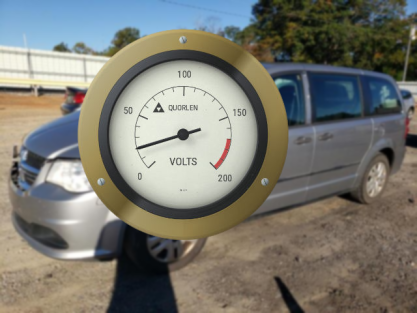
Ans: {"value": 20, "unit": "V"}
